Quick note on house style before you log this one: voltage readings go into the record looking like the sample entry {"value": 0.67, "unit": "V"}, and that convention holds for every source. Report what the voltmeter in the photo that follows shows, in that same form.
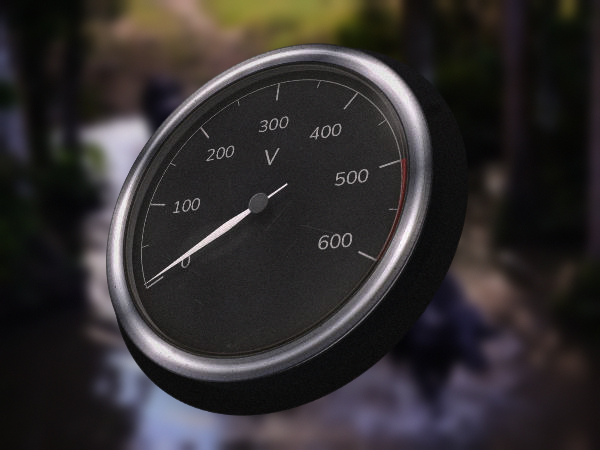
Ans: {"value": 0, "unit": "V"}
